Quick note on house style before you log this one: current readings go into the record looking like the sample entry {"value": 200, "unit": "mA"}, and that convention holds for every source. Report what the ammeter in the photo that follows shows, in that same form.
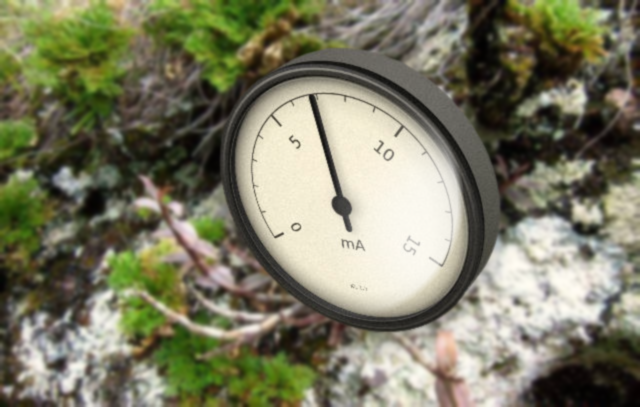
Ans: {"value": 7, "unit": "mA"}
